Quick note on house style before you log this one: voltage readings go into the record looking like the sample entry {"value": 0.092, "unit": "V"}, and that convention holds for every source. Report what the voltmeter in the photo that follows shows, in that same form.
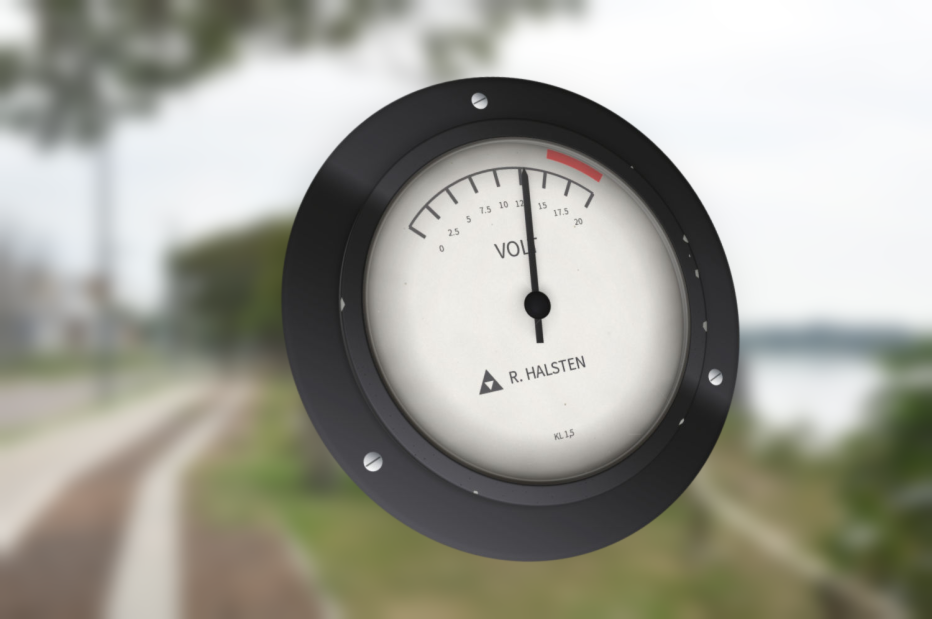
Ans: {"value": 12.5, "unit": "V"}
